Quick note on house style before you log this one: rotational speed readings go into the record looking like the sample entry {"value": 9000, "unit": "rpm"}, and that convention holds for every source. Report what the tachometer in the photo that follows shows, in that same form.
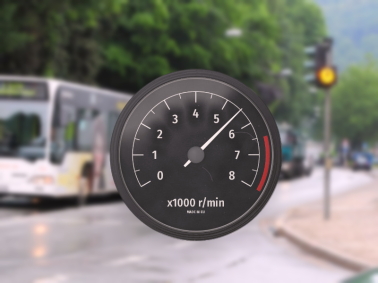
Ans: {"value": 5500, "unit": "rpm"}
